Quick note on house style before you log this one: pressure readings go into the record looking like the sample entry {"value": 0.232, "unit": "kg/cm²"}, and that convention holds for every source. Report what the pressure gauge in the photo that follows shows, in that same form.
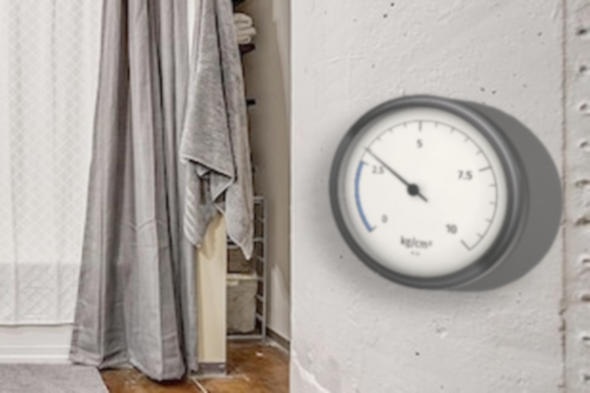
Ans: {"value": 3, "unit": "kg/cm²"}
